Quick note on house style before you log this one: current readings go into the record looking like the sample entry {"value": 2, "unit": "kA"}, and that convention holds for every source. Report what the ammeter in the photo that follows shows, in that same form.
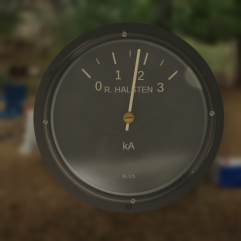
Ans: {"value": 1.75, "unit": "kA"}
